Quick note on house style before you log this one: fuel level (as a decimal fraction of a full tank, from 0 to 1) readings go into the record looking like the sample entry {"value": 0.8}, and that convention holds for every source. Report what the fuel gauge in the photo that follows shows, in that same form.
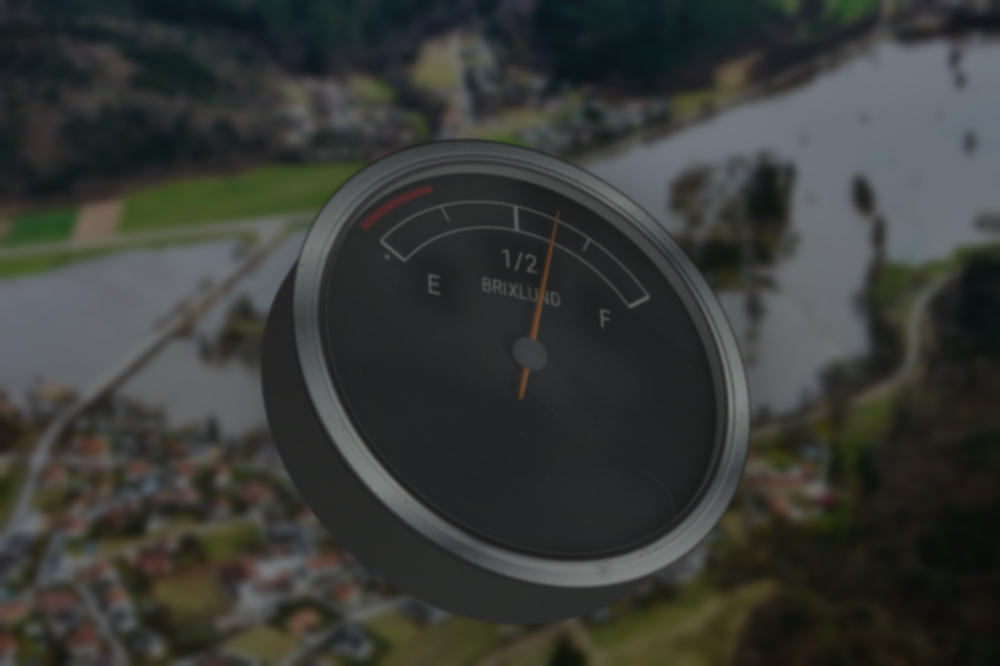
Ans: {"value": 0.625}
